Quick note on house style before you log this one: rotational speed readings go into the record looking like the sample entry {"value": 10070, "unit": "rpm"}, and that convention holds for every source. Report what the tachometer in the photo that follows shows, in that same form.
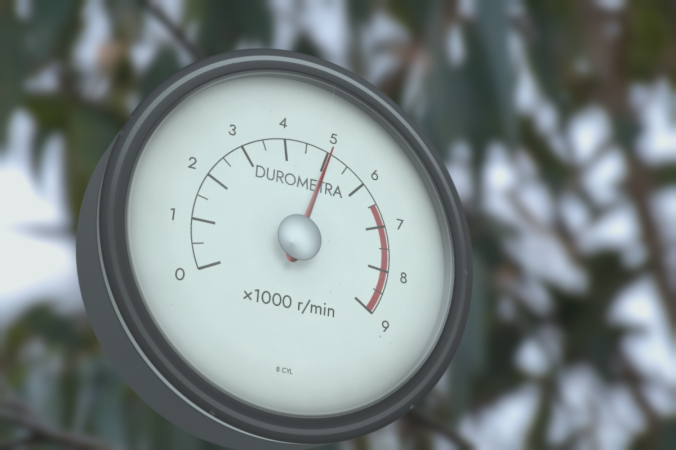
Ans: {"value": 5000, "unit": "rpm"}
